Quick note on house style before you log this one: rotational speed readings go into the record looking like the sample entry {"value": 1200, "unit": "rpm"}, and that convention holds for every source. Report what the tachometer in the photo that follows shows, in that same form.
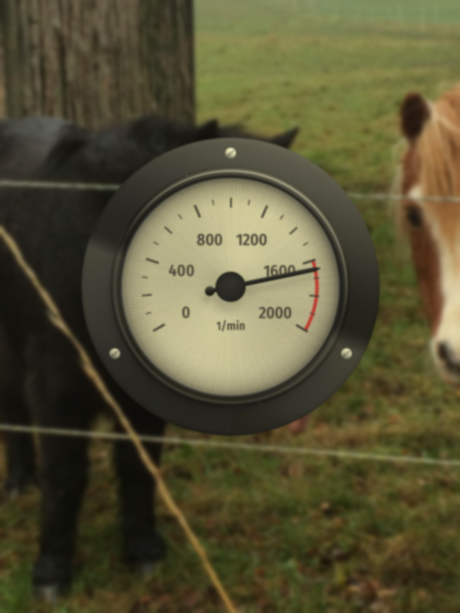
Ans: {"value": 1650, "unit": "rpm"}
